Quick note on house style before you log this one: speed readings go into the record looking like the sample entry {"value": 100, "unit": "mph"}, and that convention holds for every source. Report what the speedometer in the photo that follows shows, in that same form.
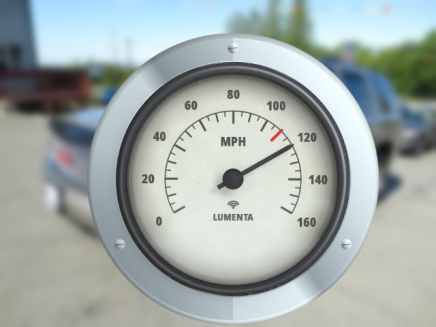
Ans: {"value": 120, "unit": "mph"}
